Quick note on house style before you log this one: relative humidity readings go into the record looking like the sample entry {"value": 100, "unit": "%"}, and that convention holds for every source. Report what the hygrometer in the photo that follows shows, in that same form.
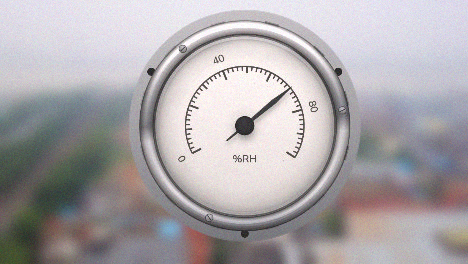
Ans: {"value": 70, "unit": "%"}
